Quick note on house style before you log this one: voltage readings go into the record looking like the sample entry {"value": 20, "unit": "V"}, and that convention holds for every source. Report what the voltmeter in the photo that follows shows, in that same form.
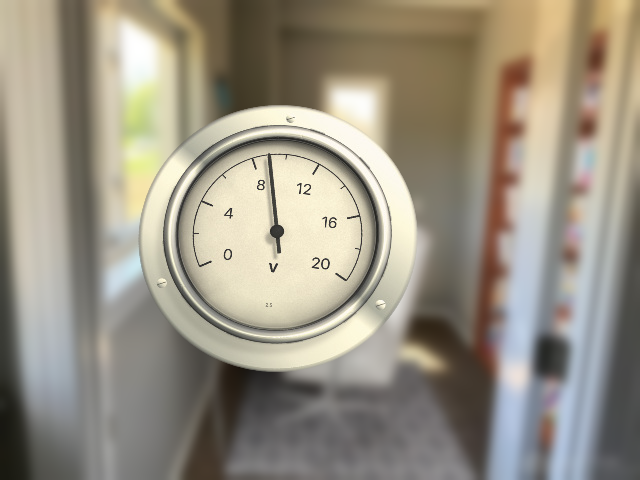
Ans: {"value": 9, "unit": "V"}
